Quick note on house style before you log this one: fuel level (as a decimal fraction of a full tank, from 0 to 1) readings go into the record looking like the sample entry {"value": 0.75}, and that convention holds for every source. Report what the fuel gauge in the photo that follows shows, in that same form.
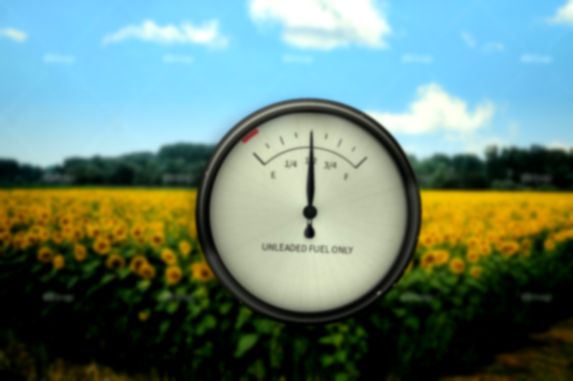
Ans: {"value": 0.5}
